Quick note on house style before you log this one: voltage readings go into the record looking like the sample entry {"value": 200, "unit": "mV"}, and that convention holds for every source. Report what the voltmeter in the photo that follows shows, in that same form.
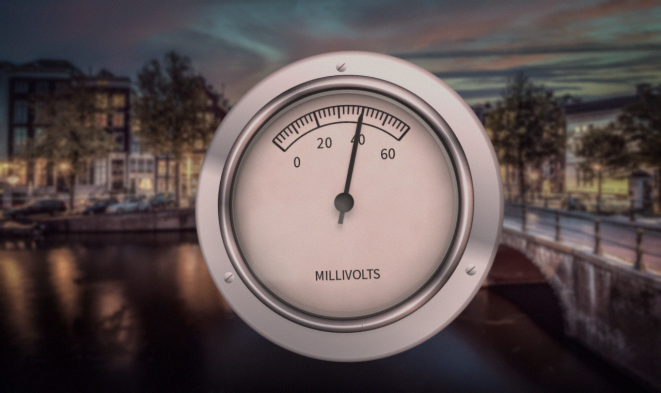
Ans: {"value": 40, "unit": "mV"}
